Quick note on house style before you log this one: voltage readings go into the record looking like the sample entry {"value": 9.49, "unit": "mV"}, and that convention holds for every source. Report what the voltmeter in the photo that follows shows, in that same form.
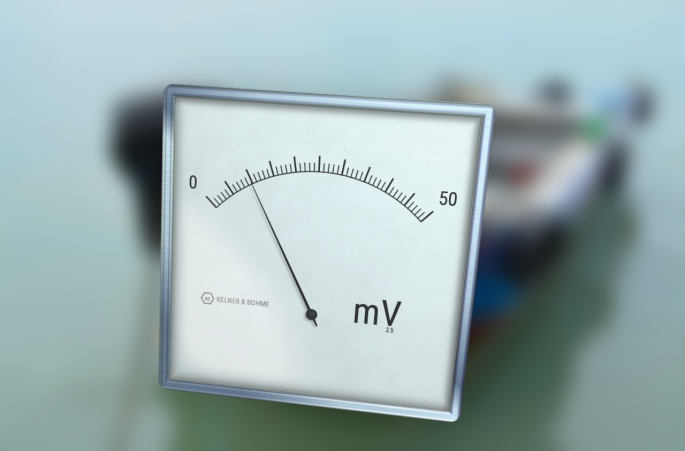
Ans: {"value": 10, "unit": "mV"}
